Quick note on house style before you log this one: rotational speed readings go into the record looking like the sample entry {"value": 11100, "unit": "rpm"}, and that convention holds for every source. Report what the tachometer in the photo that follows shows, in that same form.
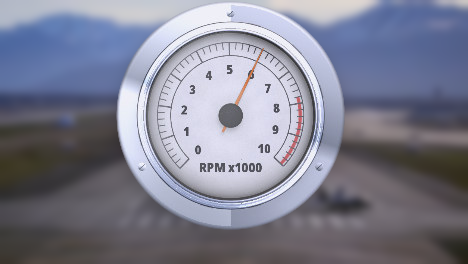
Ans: {"value": 6000, "unit": "rpm"}
